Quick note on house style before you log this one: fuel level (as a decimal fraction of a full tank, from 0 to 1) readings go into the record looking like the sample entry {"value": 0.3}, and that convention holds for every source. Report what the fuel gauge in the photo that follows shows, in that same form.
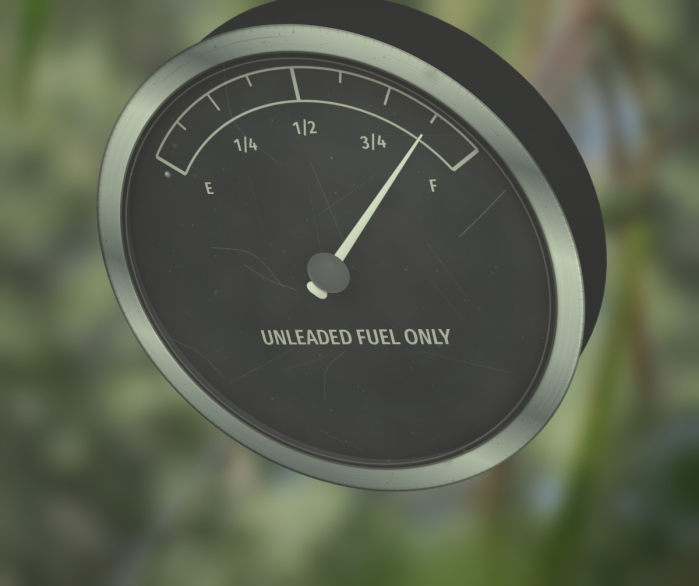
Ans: {"value": 0.875}
